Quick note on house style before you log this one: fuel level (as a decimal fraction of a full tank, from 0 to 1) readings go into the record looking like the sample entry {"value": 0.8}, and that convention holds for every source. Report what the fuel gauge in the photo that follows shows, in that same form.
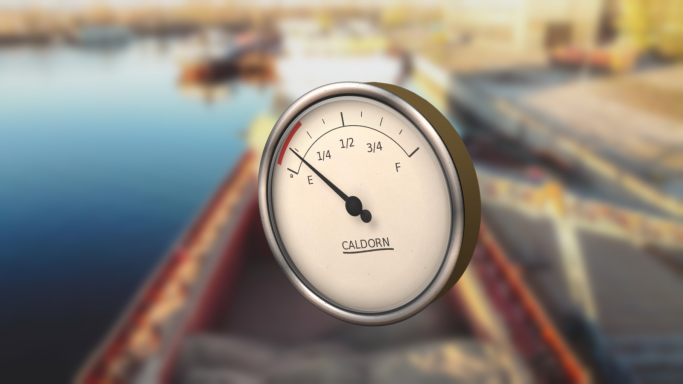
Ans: {"value": 0.125}
